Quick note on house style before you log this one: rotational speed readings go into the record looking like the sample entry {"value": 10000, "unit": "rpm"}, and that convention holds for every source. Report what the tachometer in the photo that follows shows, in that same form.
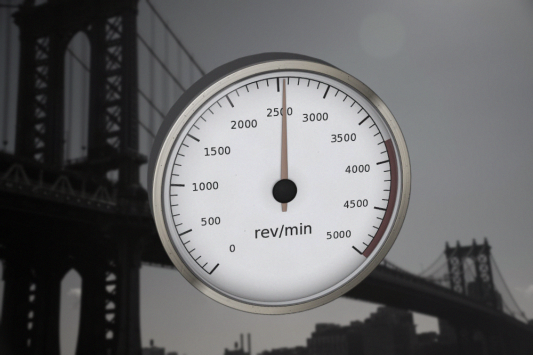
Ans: {"value": 2550, "unit": "rpm"}
